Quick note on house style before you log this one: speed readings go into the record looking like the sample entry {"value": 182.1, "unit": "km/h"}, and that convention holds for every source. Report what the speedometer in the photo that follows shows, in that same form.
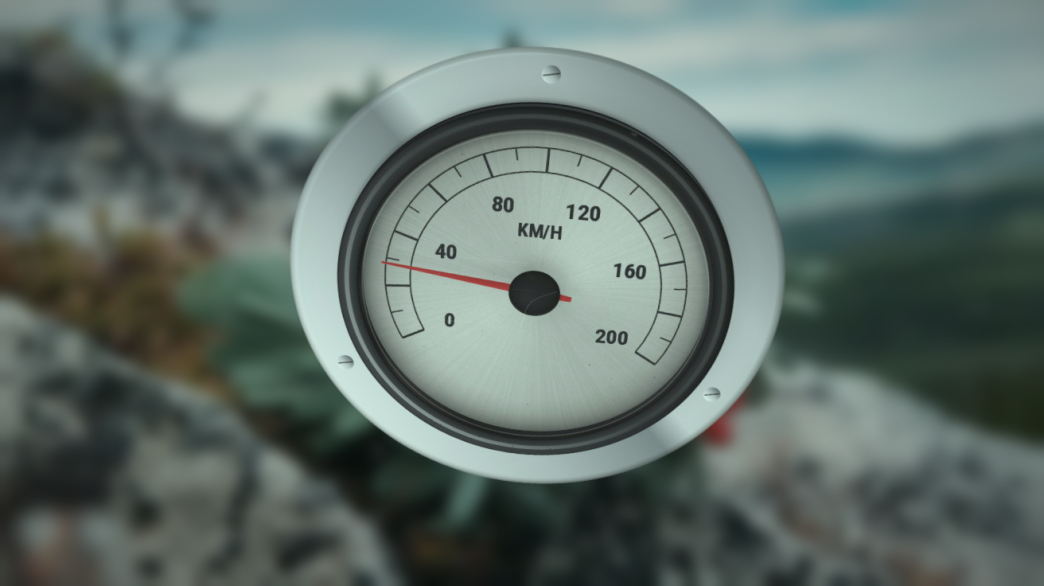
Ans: {"value": 30, "unit": "km/h"}
